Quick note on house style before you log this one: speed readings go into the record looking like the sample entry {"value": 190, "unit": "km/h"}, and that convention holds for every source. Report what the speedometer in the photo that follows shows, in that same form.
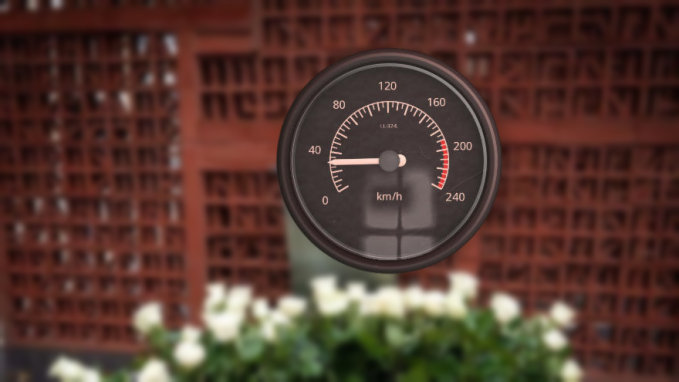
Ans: {"value": 30, "unit": "km/h"}
